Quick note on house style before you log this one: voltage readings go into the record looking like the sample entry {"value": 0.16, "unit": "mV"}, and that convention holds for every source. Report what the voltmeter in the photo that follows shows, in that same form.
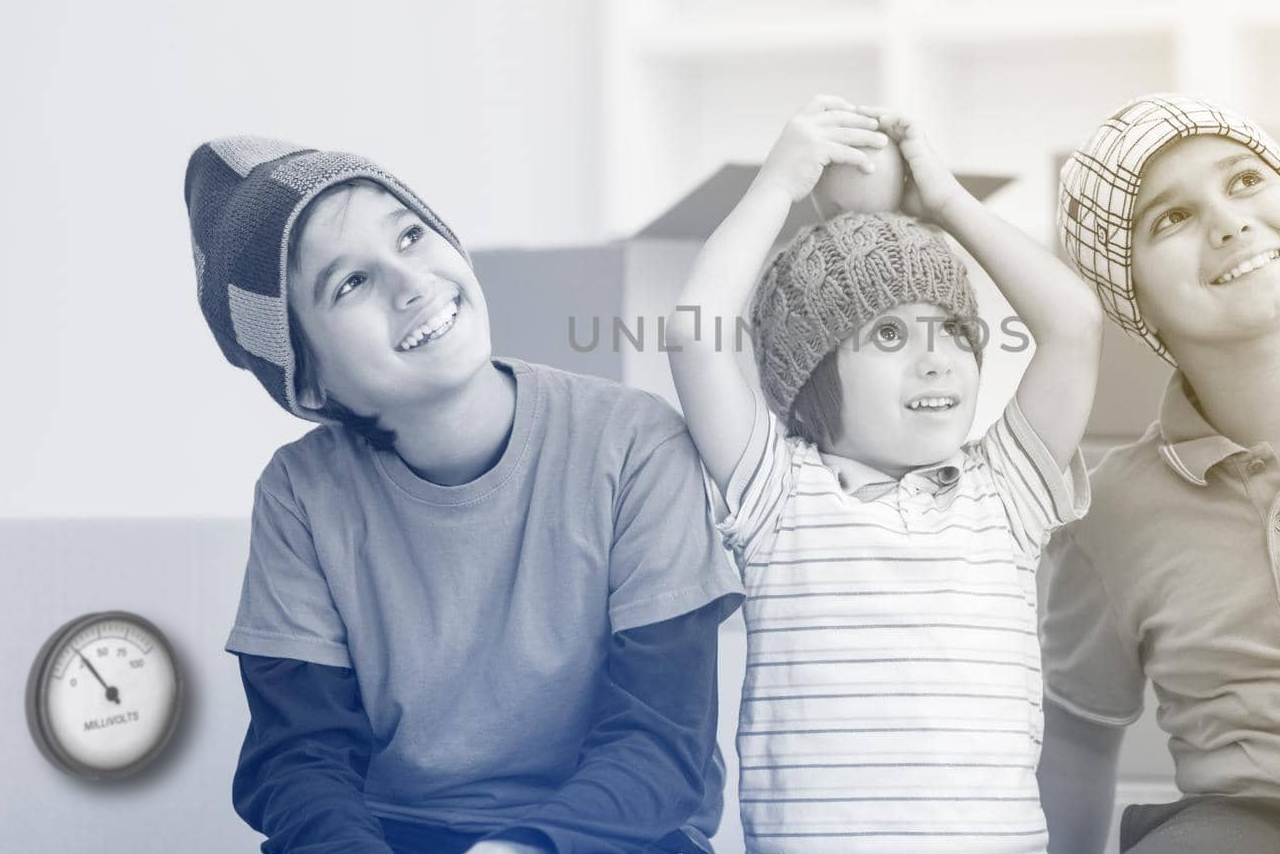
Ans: {"value": 25, "unit": "mV"}
